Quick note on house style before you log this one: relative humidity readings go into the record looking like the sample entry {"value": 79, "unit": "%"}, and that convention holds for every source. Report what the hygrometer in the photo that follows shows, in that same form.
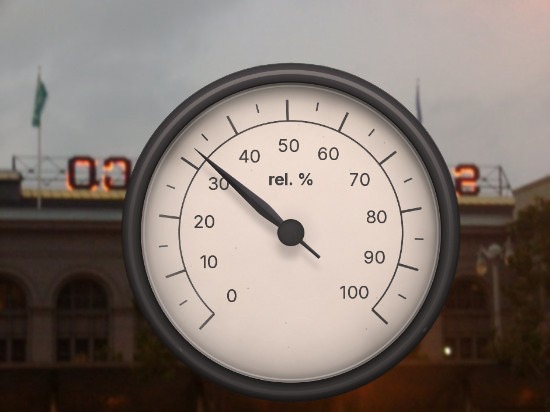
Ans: {"value": 32.5, "unit": "%"}
